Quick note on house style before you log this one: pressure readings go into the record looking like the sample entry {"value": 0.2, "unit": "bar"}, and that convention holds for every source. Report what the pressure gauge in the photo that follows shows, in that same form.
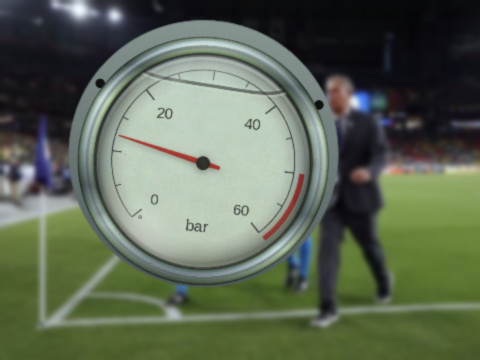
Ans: {"value": 12.5, "unit": "bar"}
